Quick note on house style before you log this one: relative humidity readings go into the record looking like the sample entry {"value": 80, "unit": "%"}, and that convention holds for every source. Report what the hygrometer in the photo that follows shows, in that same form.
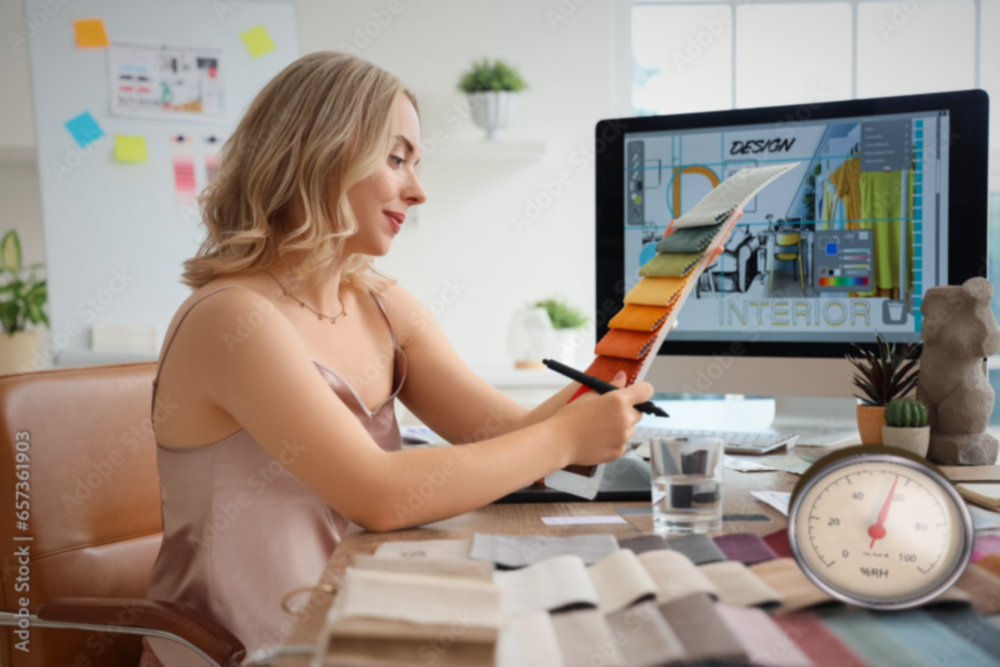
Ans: {"value": 56, "unit": "%"}
